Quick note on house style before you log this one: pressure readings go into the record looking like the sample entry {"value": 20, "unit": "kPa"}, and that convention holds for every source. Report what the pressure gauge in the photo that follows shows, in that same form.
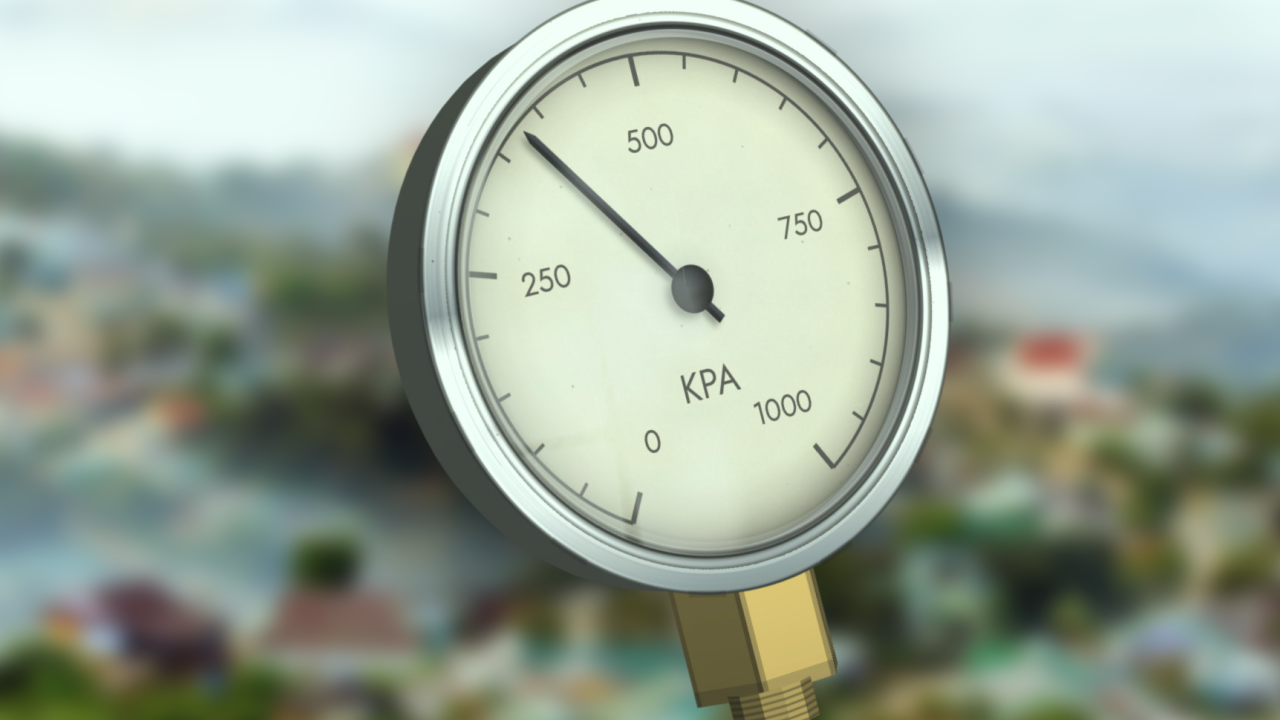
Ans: {"value": 375, "unit": "kPa"}
